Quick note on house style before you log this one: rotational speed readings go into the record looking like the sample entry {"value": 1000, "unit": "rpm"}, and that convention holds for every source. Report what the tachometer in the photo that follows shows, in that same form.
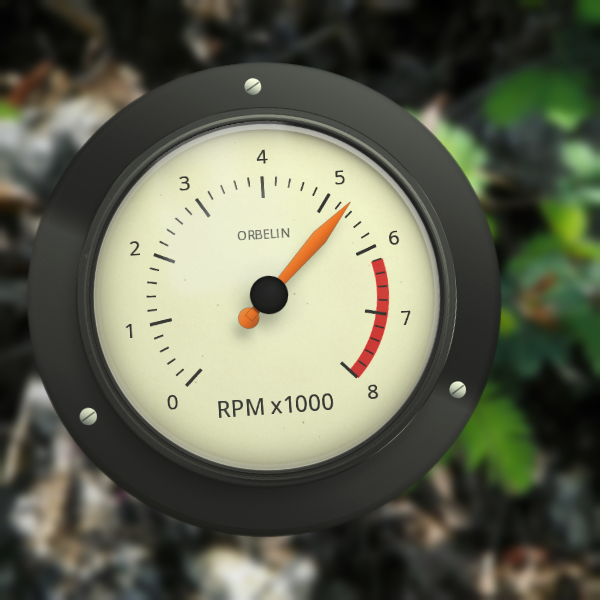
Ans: {"value": 5300, "unit": "rpm"}
